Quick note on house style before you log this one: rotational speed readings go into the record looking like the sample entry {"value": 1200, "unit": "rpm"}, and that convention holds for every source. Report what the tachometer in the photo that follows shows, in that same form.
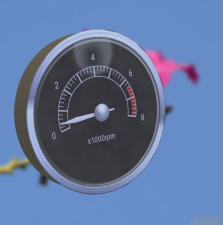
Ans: {"value": 400, "unit": "rpm"}
